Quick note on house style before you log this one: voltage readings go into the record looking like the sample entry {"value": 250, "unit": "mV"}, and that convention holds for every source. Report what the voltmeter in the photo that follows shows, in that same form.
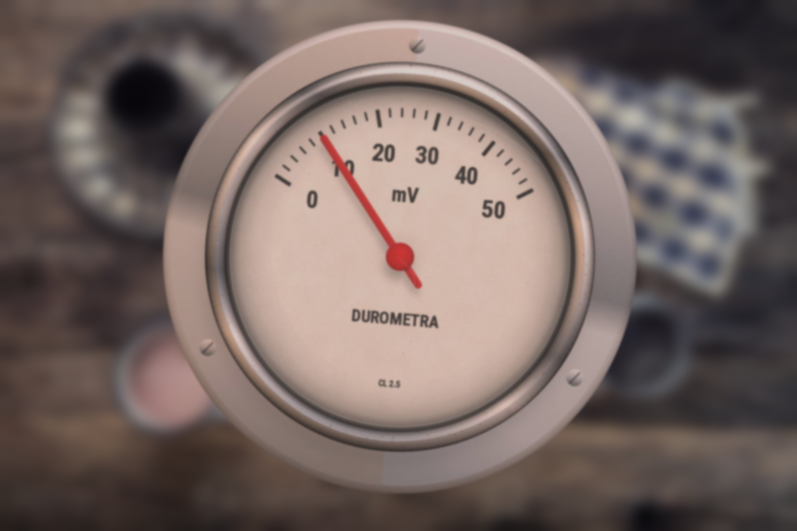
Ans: {"value": 10, "unit": "mV"}
